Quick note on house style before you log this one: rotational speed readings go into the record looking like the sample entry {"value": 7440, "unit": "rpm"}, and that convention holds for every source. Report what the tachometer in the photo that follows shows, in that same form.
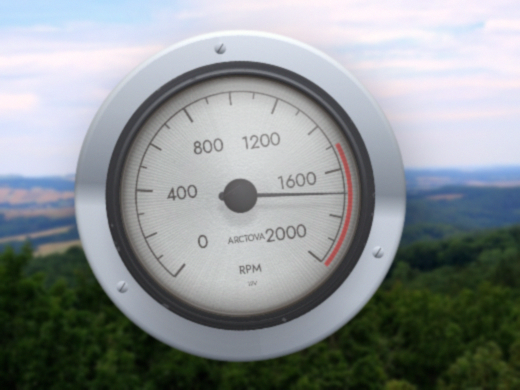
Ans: {"value": 1700, "unit": "rpm"}
